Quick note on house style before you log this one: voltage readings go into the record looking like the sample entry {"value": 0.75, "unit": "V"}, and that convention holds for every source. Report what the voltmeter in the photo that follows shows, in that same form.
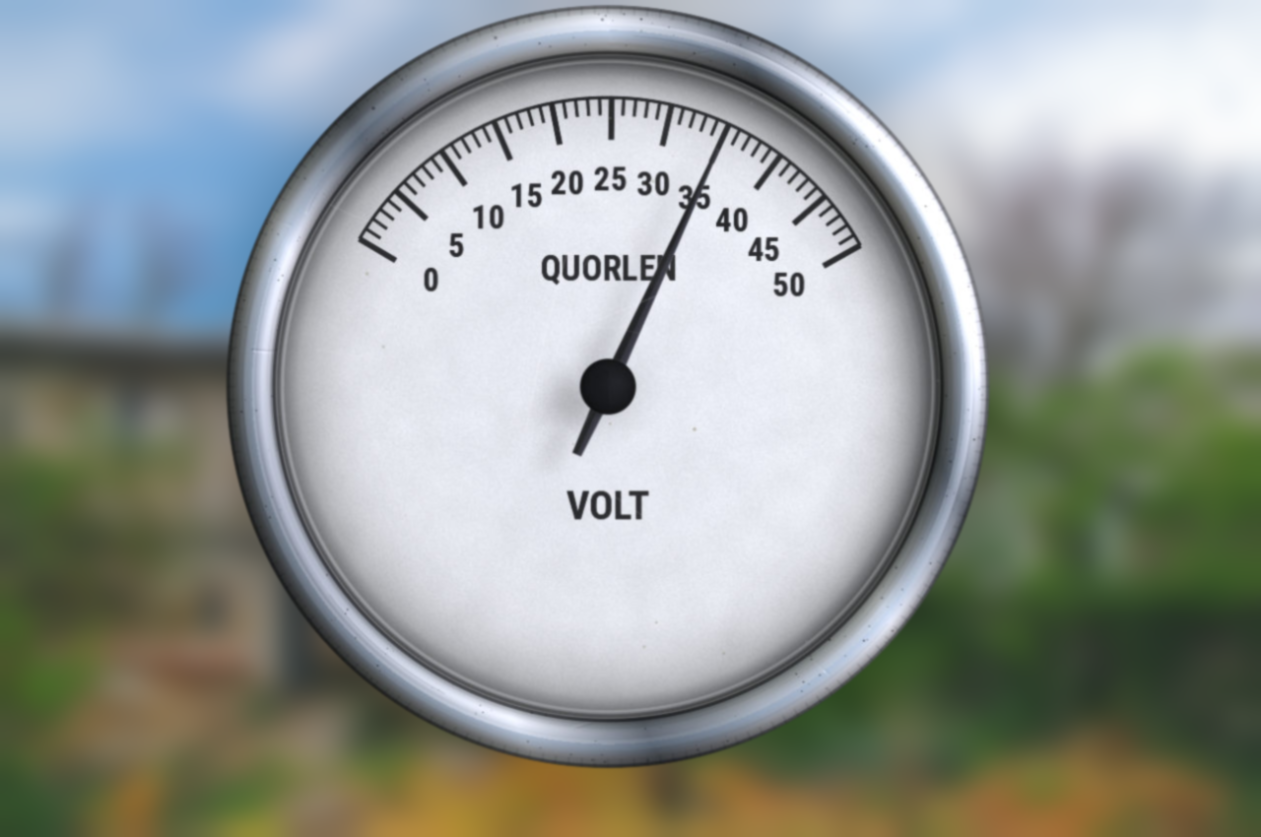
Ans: {"value": 35, "unit": "V"}
